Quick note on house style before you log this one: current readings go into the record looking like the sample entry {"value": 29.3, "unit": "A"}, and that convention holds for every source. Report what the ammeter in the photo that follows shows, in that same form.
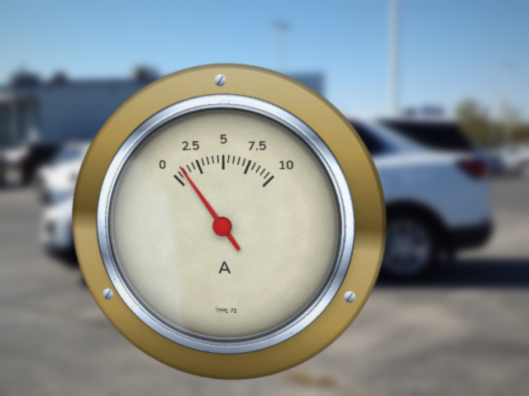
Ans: {"value": 1, "unit": "A"}
